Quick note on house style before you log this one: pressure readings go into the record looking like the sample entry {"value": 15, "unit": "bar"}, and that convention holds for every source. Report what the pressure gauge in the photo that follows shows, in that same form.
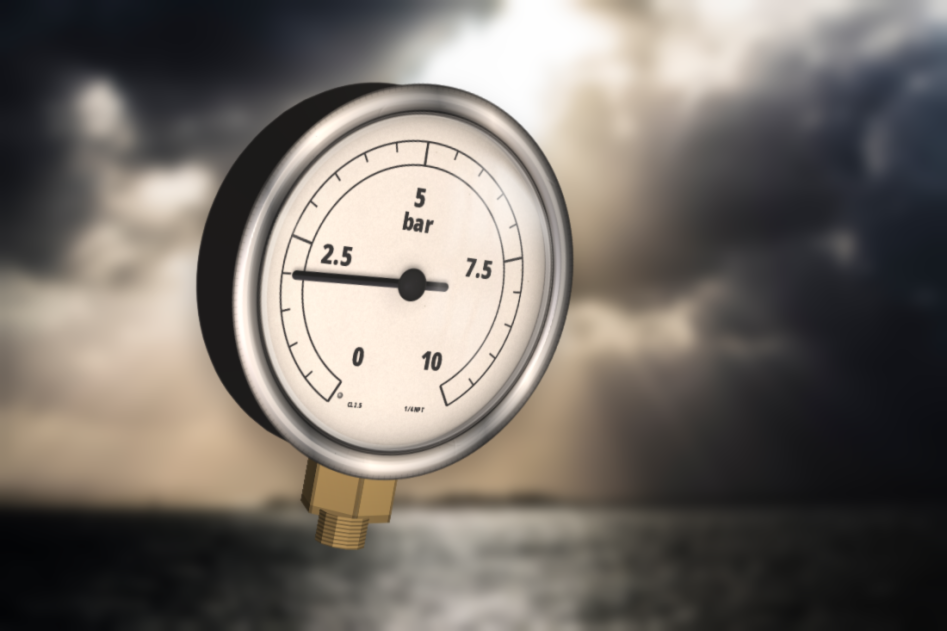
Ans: {"value": 2, "unit": "bar"}
